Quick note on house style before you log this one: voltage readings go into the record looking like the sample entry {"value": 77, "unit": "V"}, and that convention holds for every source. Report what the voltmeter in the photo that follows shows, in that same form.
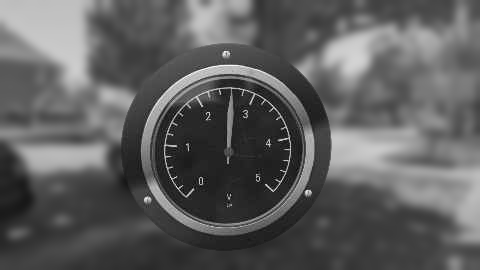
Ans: {"value": 2.6, "unit": "V"}
